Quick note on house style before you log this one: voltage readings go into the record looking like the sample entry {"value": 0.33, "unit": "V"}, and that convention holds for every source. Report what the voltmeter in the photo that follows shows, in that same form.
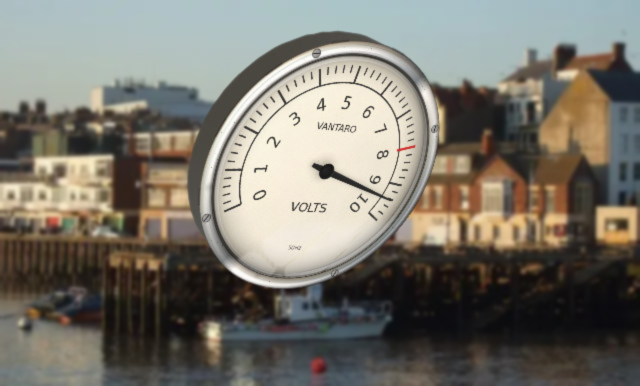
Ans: {"value": 9.4, "unit": "V"}
